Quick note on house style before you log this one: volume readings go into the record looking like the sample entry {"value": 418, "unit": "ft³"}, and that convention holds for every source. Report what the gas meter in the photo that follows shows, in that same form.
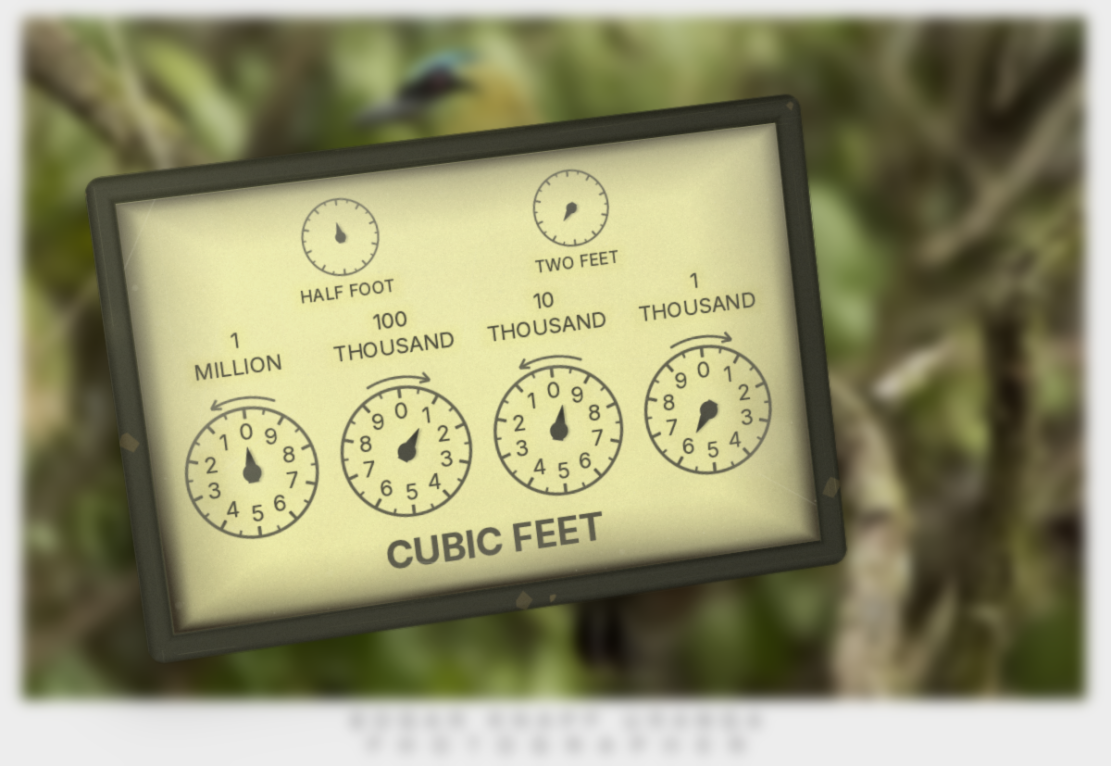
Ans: {"value": 9600, "unit": "ft³"}
